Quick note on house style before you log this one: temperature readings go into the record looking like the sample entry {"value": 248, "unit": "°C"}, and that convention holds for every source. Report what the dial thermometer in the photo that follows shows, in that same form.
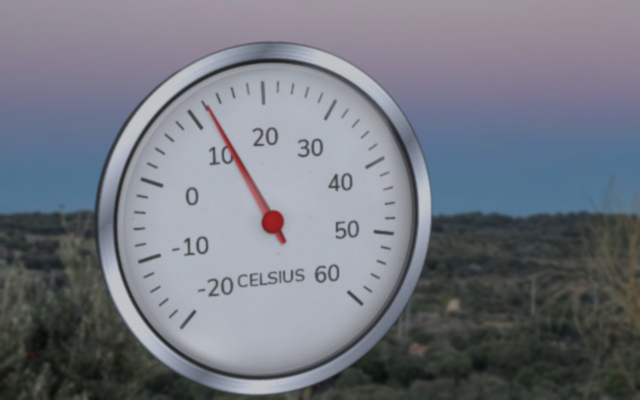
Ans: {"value": 12, "unit": "°C"}
